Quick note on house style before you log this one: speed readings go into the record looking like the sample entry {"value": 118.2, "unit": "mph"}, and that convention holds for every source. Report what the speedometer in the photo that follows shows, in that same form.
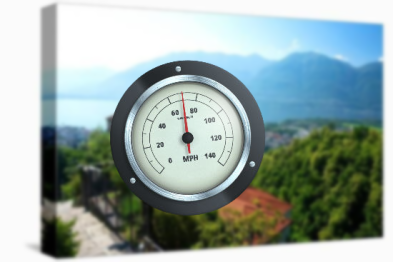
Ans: {"value": 70, "unit": "mph"}
